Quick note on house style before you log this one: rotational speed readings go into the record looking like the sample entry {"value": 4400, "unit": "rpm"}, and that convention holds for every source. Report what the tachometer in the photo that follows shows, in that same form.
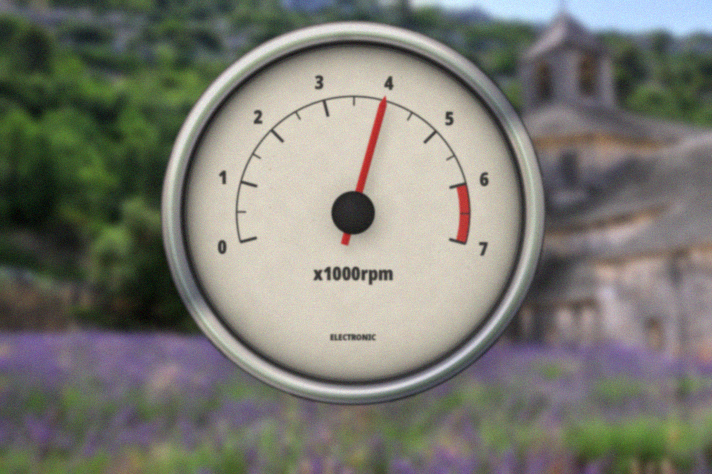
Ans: {"value": 4000, "unit": "rpm"}
